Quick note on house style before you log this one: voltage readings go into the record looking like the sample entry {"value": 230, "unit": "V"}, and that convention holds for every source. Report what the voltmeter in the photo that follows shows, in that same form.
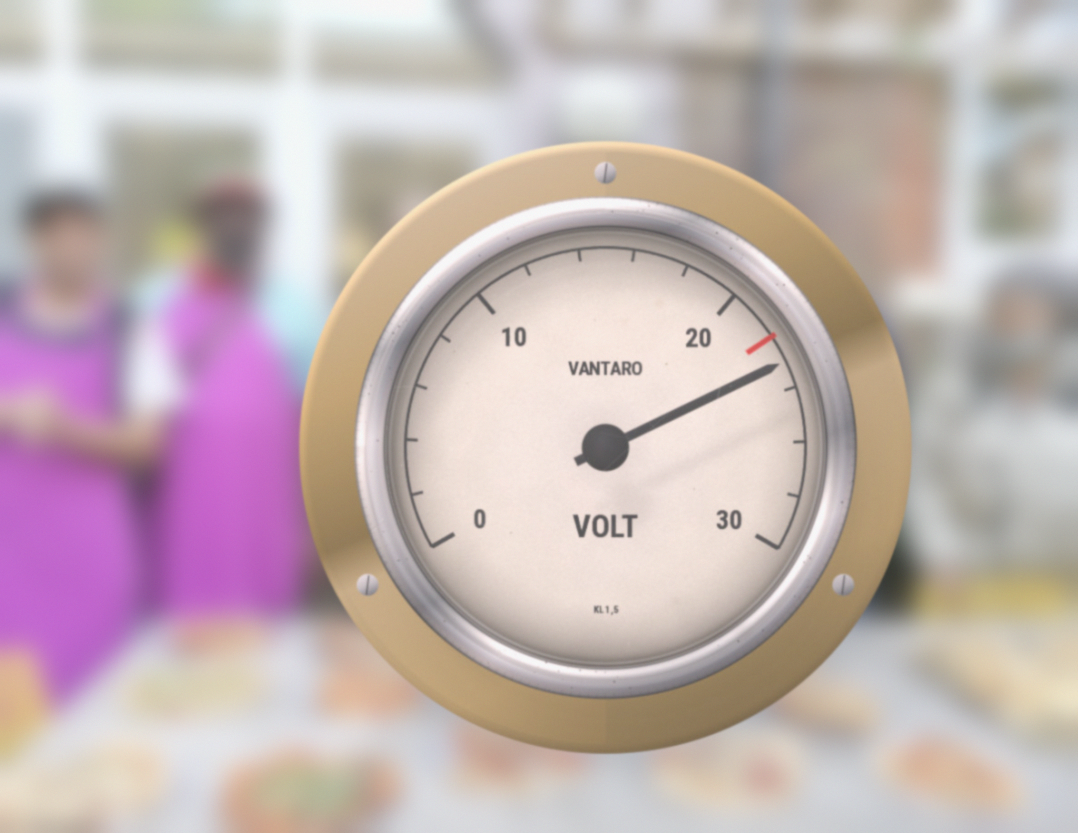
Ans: {"value": 23, "unit": "V"}
